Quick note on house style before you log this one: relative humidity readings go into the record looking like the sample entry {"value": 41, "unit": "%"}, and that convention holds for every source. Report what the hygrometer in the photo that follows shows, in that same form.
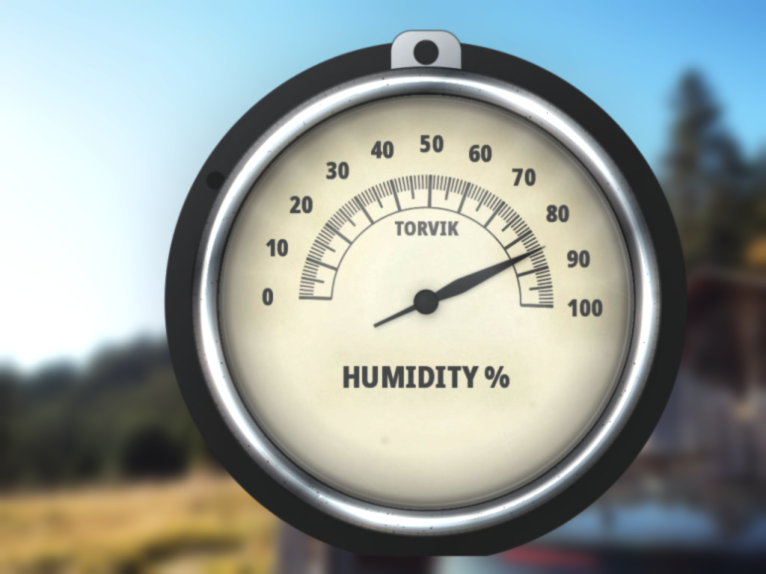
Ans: {"value": 85, "unit": "%"}
